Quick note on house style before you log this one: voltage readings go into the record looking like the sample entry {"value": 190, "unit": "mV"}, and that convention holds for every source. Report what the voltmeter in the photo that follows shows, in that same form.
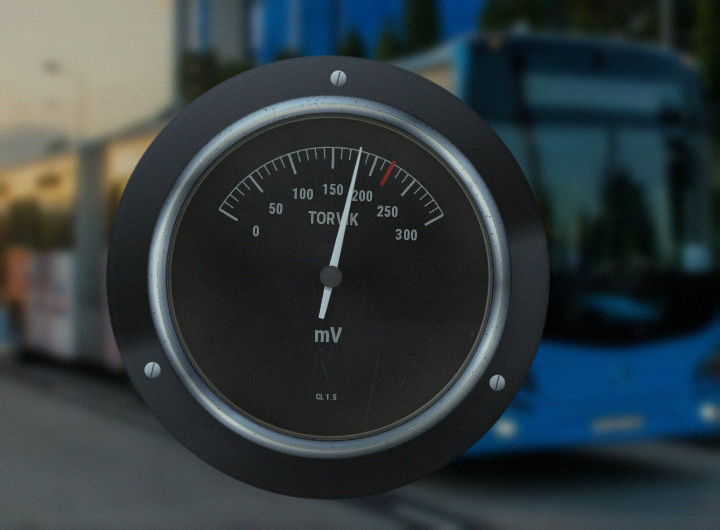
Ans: {"value": 180, "unit": "mV"}
